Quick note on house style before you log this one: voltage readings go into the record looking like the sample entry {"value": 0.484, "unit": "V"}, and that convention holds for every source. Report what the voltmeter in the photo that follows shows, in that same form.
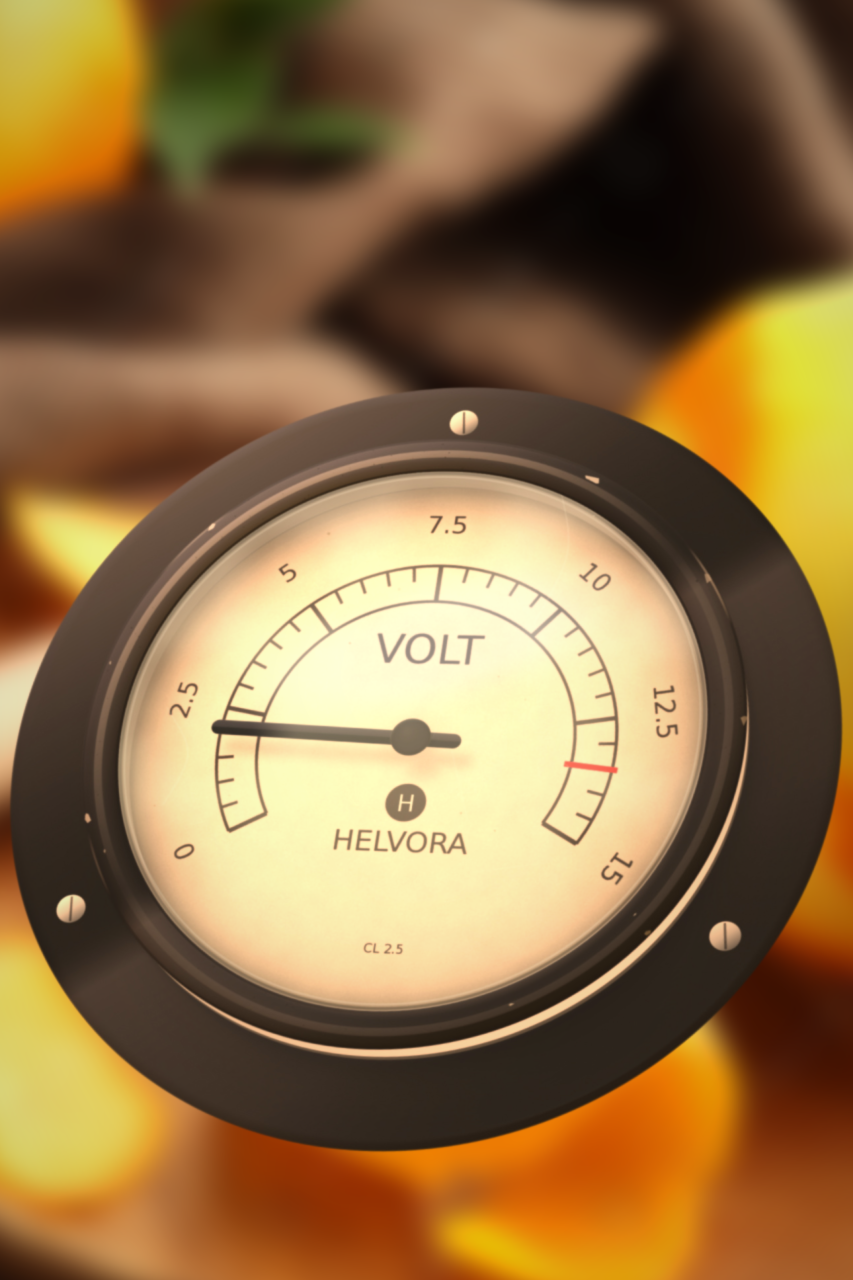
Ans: {"value": 2, "unit": "V"}
